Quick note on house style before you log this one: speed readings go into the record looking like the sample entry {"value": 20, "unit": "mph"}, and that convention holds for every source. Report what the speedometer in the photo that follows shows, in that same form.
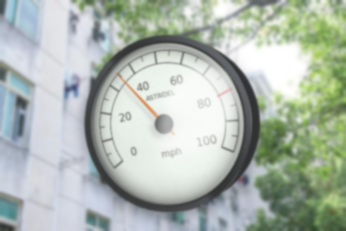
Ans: {"value": 35, "unit": "mph"}
